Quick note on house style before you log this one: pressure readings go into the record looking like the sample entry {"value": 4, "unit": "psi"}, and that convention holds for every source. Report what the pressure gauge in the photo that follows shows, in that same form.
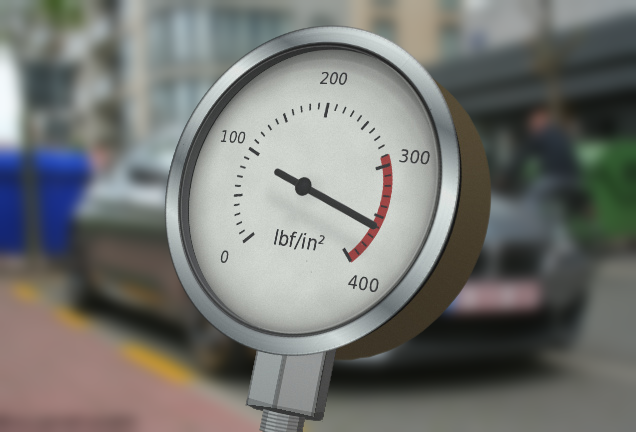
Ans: {"value": 360, "unit": "psi"}
